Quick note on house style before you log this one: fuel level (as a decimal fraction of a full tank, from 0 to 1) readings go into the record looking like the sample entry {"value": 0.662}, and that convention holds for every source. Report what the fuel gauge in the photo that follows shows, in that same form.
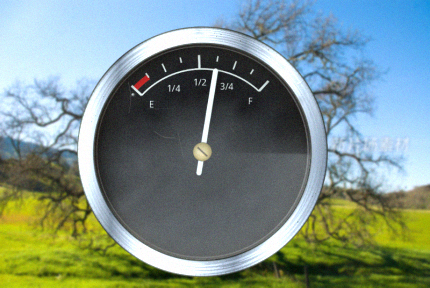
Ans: {"value": 0.625}
